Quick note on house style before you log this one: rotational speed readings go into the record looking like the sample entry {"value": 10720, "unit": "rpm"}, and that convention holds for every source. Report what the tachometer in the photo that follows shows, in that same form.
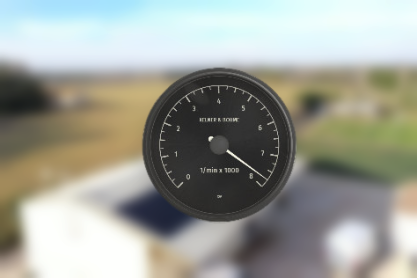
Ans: {"value": 7750, "unit": "rpm"}
